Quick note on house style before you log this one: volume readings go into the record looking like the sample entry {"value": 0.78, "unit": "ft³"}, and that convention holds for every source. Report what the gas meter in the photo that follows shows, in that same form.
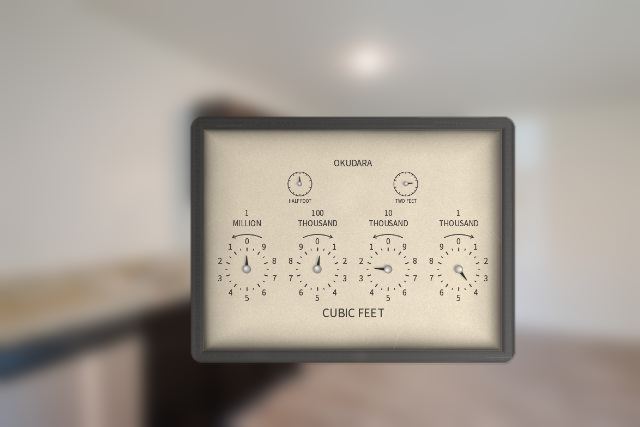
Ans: {"value": 2400, "unit": "ft³"}
